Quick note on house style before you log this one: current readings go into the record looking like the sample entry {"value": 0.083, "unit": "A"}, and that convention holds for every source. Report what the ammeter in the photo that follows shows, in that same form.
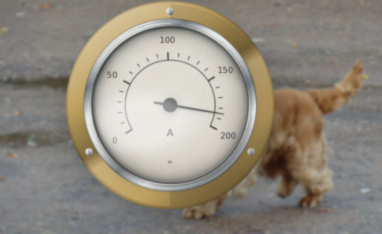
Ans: {"value": 185, "unit": "A"}
